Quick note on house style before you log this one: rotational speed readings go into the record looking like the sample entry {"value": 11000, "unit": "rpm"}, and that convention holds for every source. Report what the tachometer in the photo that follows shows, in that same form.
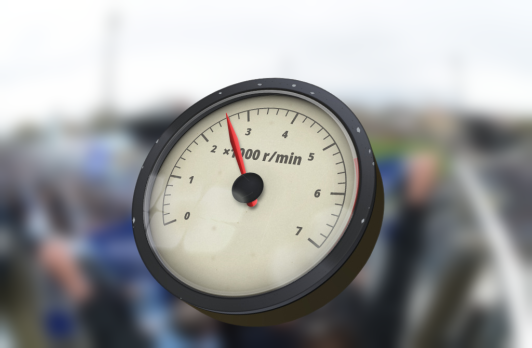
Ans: {"value": 2600, "unit": "rpm"}
